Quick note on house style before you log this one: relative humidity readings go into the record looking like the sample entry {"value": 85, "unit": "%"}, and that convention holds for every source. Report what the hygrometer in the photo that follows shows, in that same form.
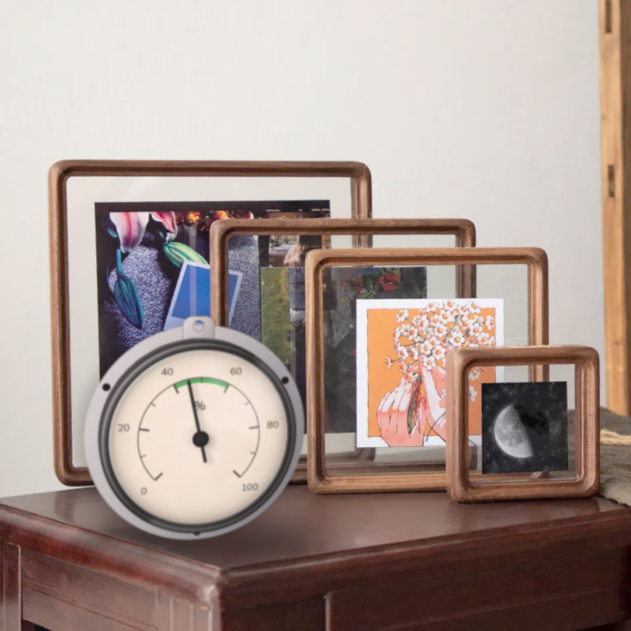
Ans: {"value": 45, "unit": "%"}
